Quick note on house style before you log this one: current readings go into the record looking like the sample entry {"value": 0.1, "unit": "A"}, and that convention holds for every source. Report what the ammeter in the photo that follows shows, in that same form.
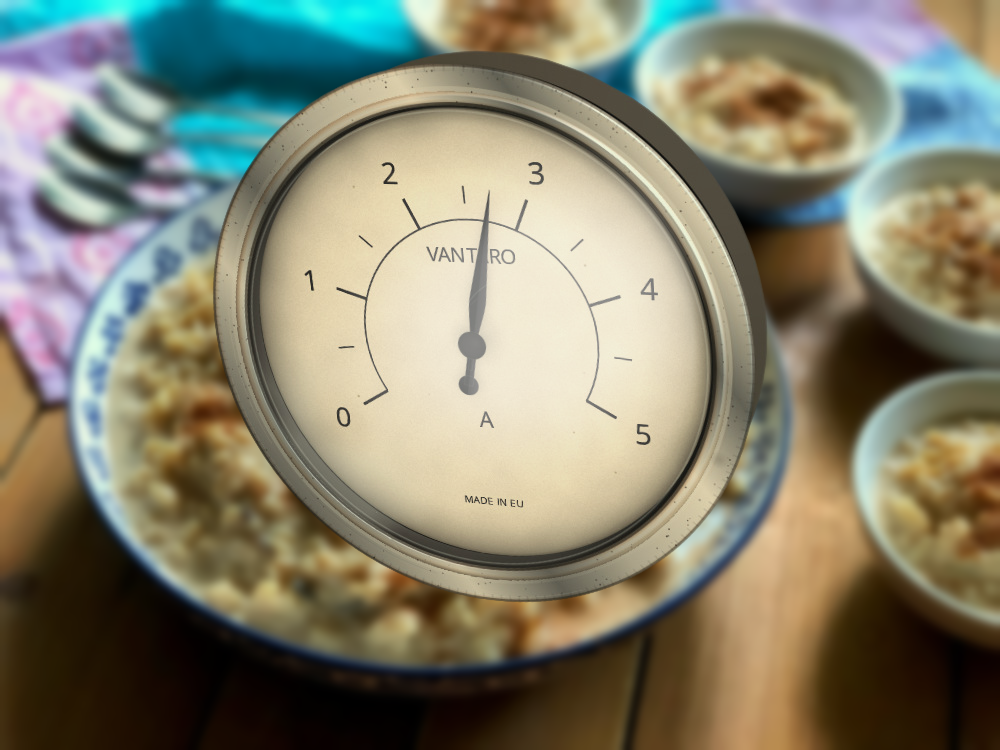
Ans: {"value": 2.75, "unit": "A"}
